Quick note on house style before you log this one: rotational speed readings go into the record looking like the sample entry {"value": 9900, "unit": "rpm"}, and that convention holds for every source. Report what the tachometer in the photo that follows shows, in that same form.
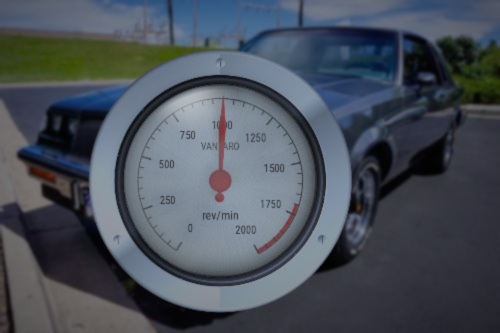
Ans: {"value": 1000, "unit": "rpm"}
